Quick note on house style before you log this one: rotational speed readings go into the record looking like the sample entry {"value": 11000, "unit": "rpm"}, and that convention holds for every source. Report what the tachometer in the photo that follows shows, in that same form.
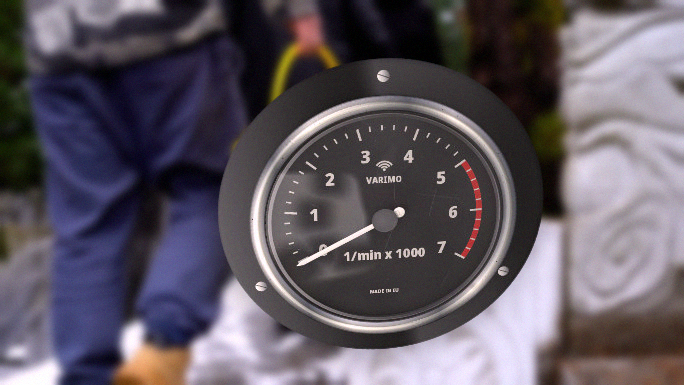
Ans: {"value": 0, "unit": "rpm"}
